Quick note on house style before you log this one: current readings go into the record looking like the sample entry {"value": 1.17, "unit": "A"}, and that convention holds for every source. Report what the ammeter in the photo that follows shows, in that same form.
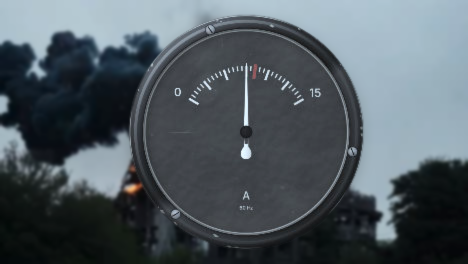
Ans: {"value": 7.5, "unit": "A"}
